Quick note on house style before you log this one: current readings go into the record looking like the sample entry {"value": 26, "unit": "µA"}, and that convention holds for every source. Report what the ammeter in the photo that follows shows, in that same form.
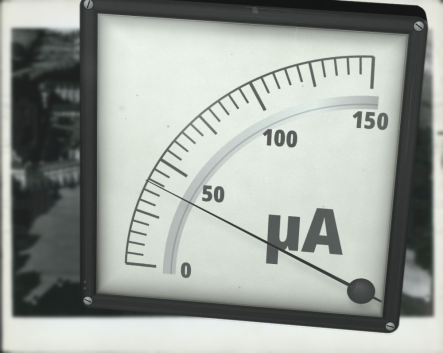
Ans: {"value": 40, "unit": "µA"}
